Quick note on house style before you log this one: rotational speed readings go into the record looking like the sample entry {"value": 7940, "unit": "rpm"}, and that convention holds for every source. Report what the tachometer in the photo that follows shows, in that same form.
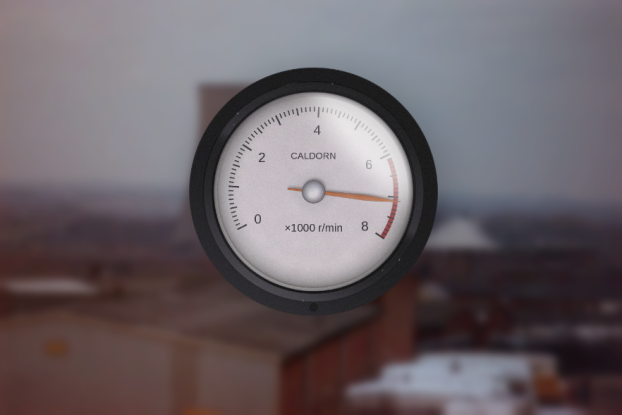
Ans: {"value": 7100, "unit": "rpm"}
